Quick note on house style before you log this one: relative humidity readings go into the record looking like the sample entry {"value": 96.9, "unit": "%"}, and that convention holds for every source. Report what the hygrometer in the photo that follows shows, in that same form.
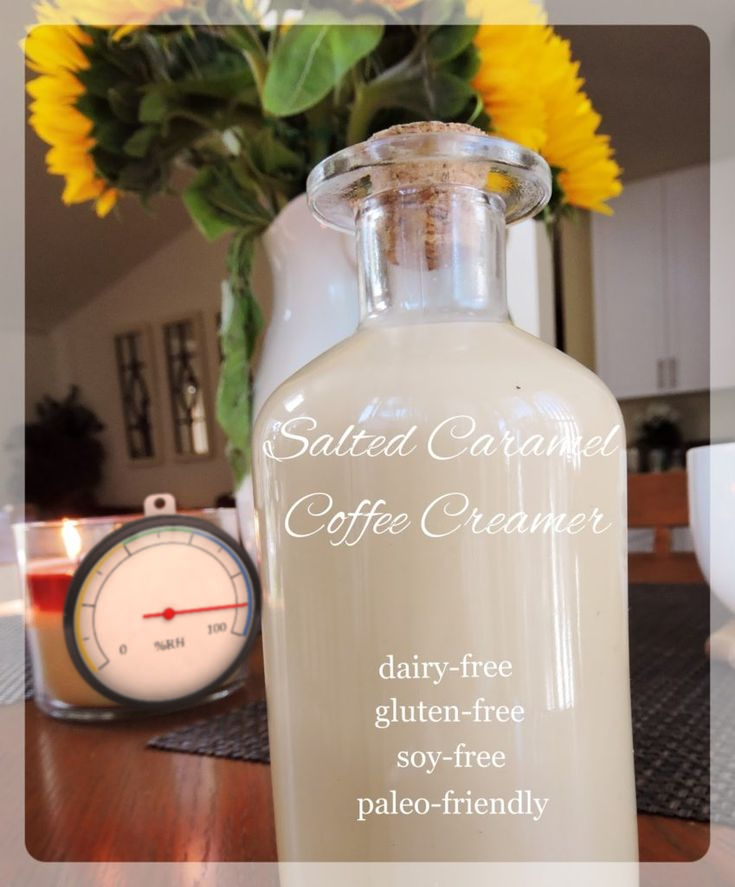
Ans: {"value": 90, "unit": "%"}
